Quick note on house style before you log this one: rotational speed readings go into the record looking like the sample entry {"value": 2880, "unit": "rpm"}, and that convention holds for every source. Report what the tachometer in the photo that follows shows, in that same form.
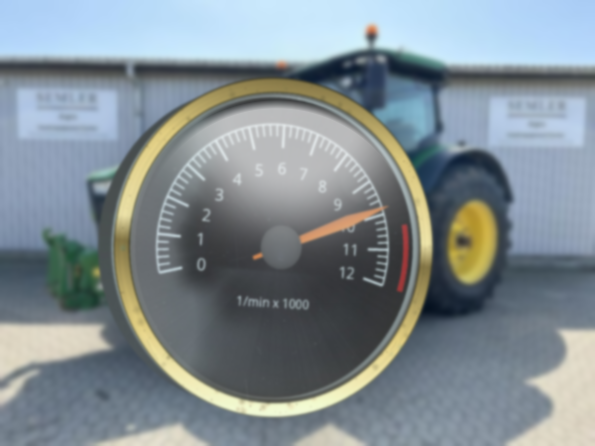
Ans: {"value": 9800, "unit": "rpm"}
